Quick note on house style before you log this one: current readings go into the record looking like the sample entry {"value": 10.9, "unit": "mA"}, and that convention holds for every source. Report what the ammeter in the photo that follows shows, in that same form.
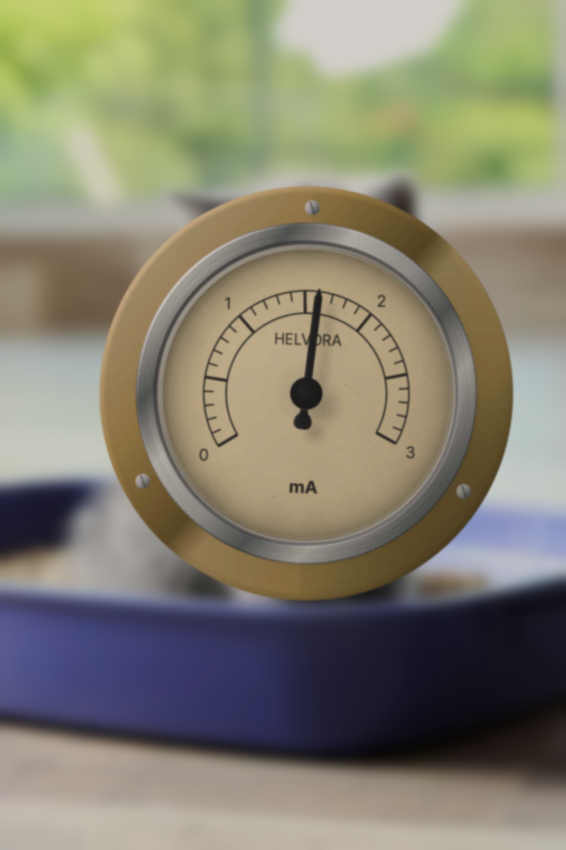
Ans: {"value": 1.6, "unit": "mA"}
